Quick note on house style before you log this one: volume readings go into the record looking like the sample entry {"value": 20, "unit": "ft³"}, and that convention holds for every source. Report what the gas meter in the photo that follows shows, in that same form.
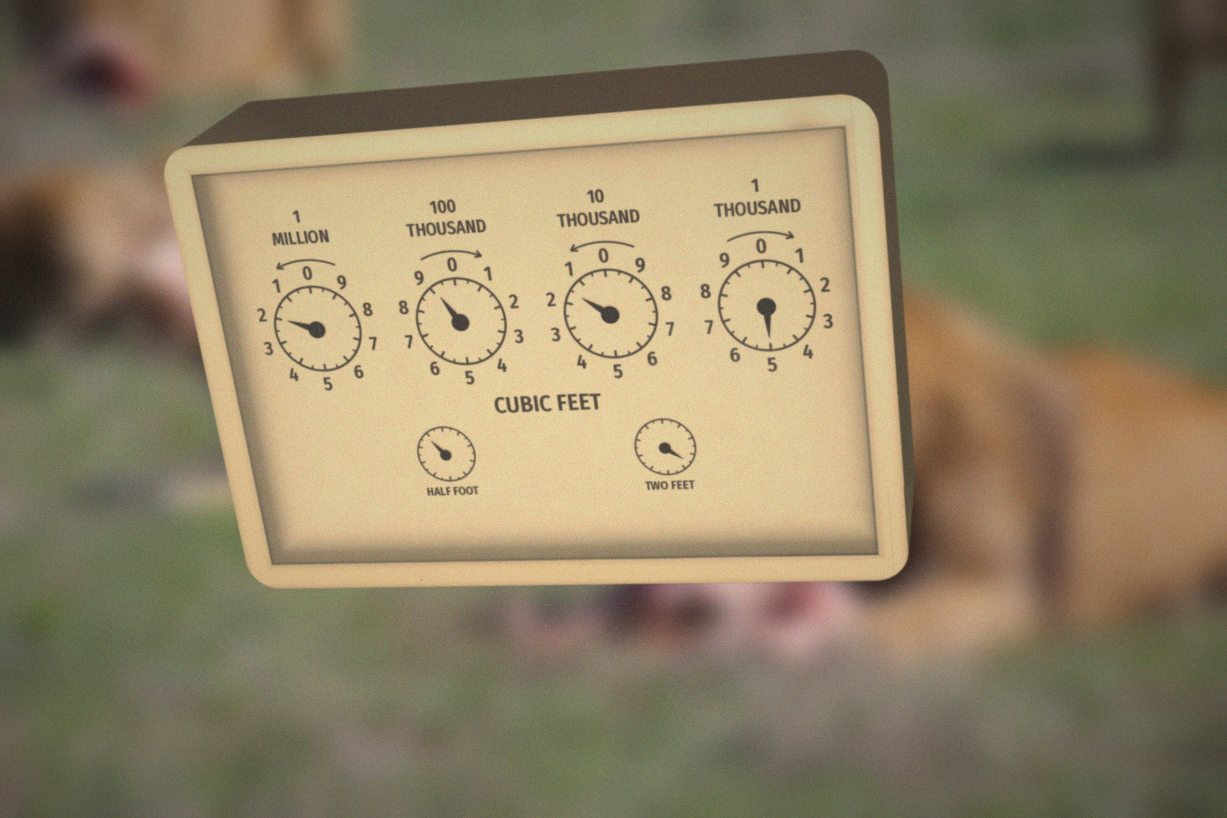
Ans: {"value": 191500, "unit": "ft³"}
